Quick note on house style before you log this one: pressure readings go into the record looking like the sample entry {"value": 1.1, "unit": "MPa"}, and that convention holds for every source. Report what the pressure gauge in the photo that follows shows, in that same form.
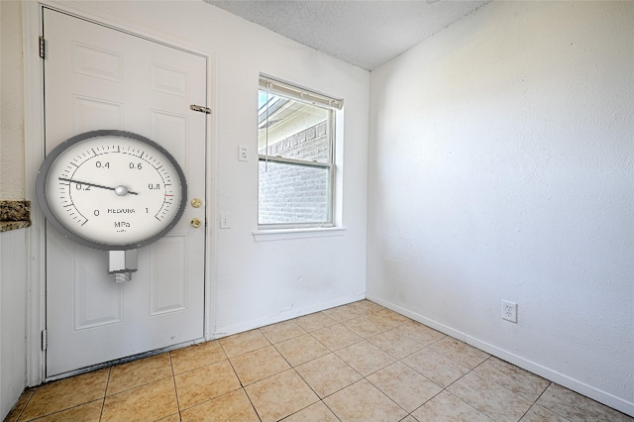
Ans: {"value": 0.22, "unit": "MPa"}
